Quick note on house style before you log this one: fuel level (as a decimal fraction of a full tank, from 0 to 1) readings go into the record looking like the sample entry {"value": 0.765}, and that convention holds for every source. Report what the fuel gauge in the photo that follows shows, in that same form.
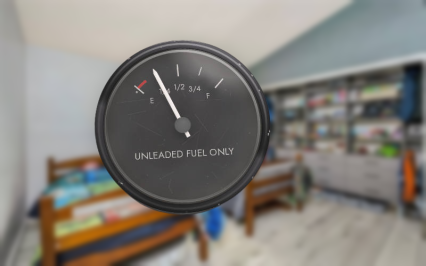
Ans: {"value": 0.25}
